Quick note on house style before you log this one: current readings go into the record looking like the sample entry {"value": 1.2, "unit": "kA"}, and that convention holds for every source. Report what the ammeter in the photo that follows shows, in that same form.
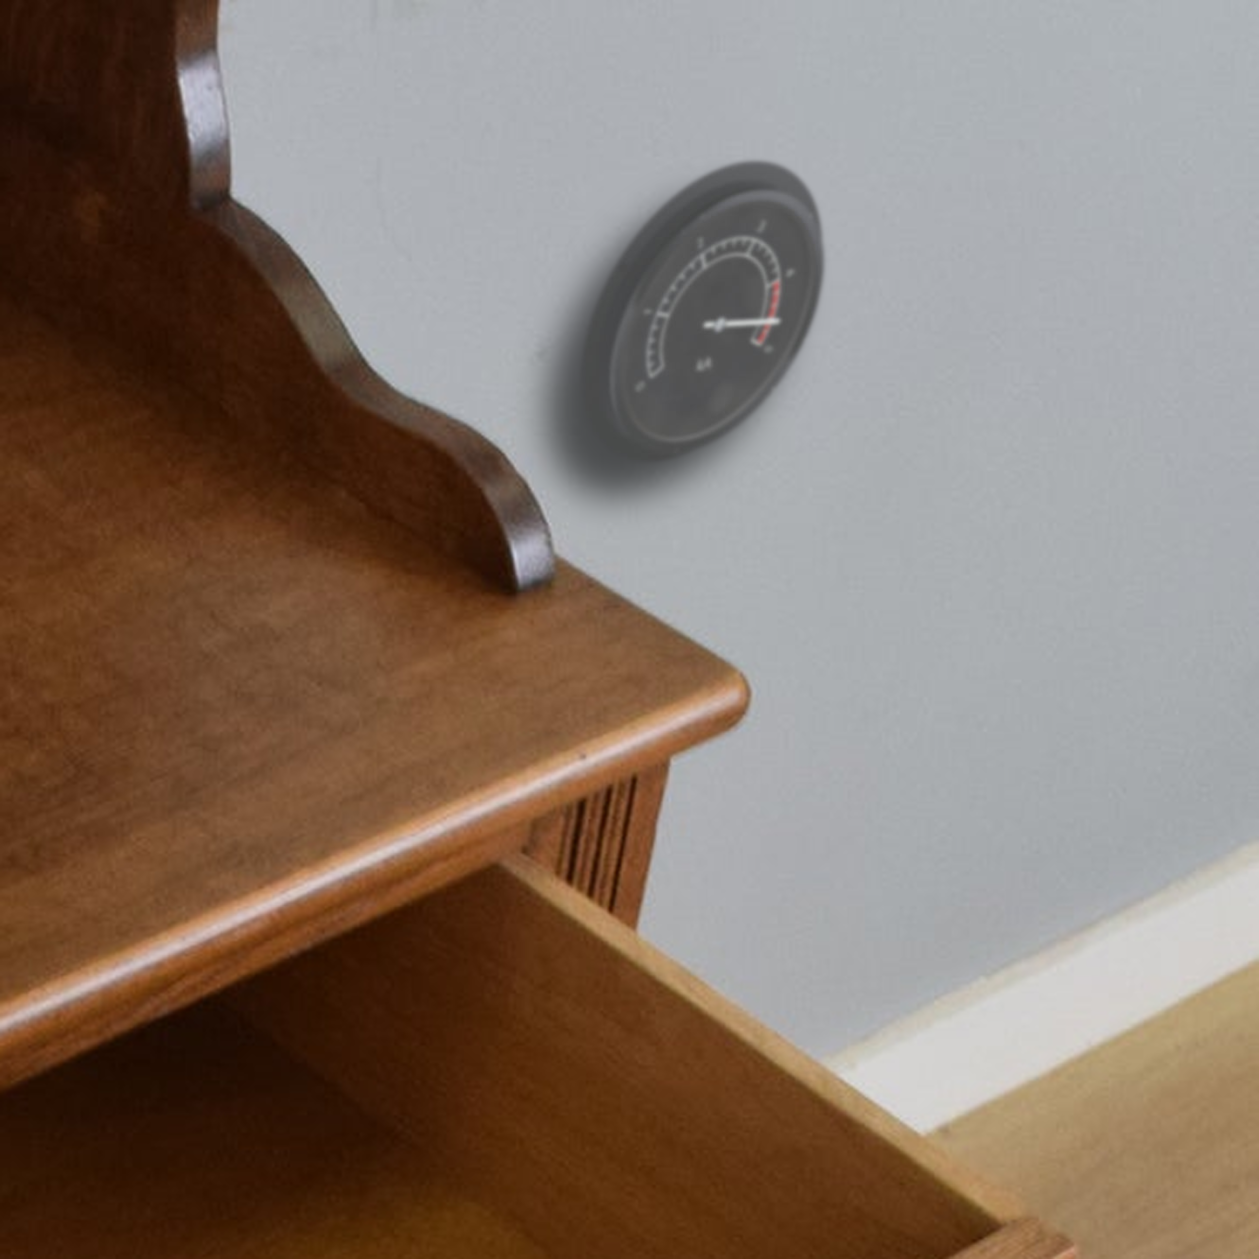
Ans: {"value": 4.6, "unit": "kA"}
